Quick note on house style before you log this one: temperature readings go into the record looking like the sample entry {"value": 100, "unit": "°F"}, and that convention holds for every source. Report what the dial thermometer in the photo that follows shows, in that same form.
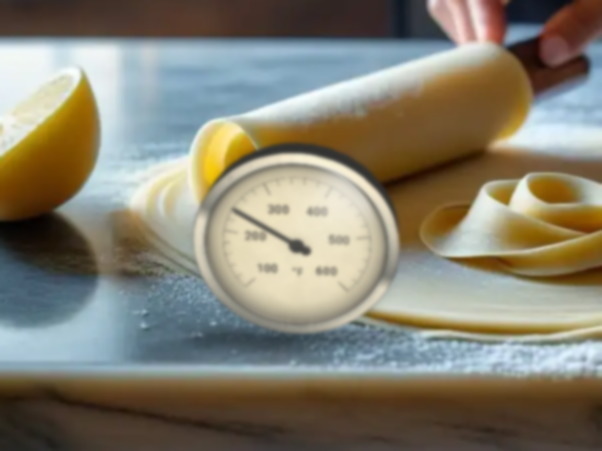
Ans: {"value": 240, "unit": "°F"}
